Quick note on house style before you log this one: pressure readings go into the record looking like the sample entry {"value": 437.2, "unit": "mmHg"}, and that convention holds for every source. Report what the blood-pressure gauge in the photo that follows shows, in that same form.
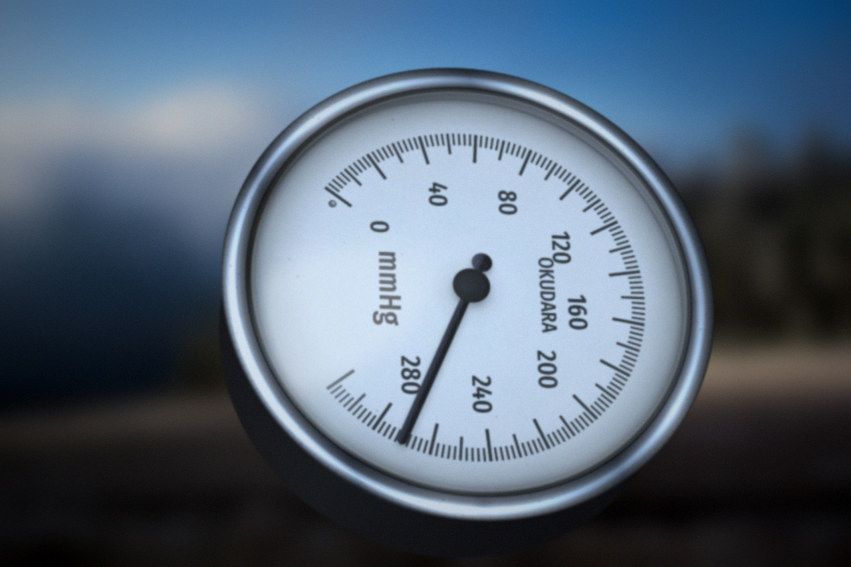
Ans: {"value": 270, "unit": "mmHg"}
